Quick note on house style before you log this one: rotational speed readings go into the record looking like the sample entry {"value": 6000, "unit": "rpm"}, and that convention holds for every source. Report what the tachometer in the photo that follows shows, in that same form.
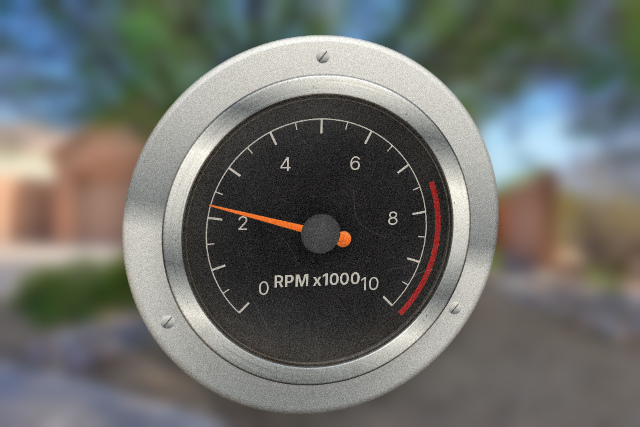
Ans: {"value": 2250, "unit": "rpm"}
